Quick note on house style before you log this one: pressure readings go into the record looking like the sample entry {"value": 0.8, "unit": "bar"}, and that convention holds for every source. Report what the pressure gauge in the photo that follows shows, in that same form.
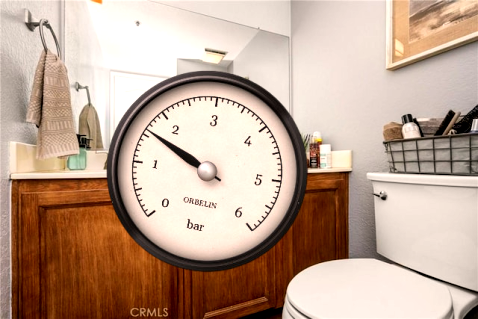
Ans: {"value": 1.6, "unit": "bar"}
